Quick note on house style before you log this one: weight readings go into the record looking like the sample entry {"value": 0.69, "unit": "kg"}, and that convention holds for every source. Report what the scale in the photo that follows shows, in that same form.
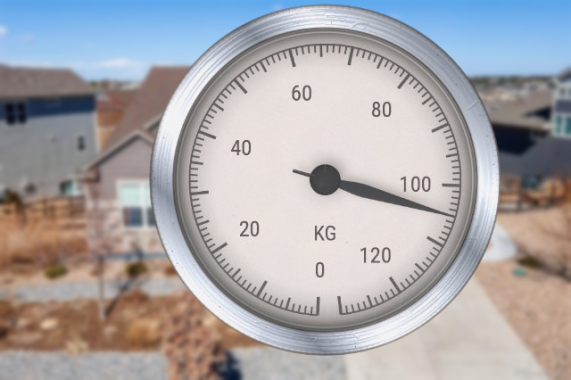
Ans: {"value": 105, "unit": "kg"}
